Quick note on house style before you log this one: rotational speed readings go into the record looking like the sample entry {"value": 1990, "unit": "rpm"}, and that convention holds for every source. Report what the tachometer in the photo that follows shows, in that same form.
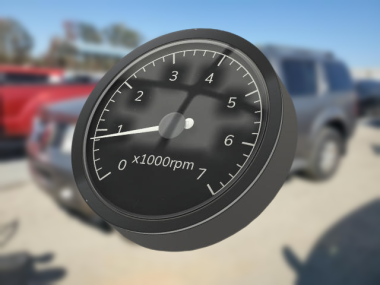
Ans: {"value": 800, "unit": "rpm"}
